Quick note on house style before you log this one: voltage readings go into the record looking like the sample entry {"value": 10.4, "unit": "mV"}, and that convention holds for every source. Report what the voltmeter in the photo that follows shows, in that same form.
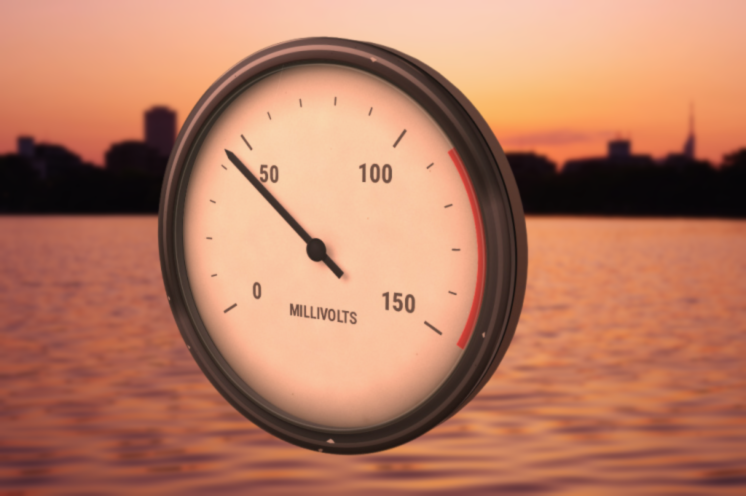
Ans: {"value": 45, "unit": "mV"}
